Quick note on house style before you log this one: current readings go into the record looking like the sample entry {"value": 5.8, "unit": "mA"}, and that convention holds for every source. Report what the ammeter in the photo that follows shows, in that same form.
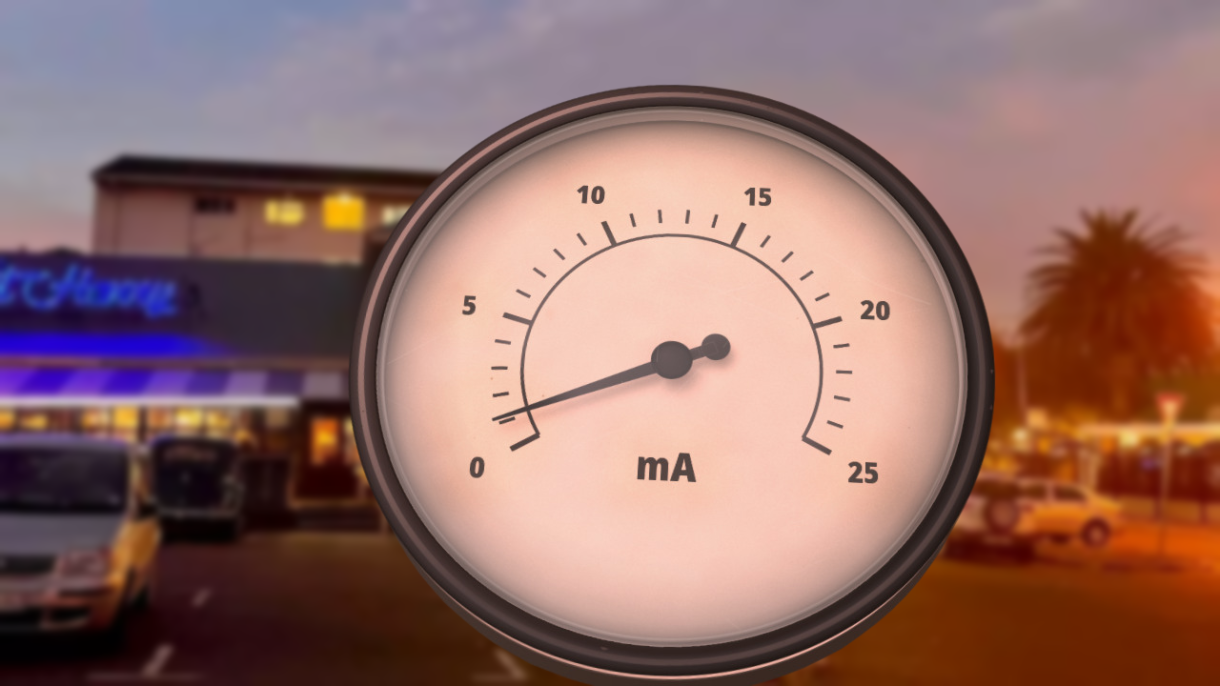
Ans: {"value": 1, "unit": "mA"}
